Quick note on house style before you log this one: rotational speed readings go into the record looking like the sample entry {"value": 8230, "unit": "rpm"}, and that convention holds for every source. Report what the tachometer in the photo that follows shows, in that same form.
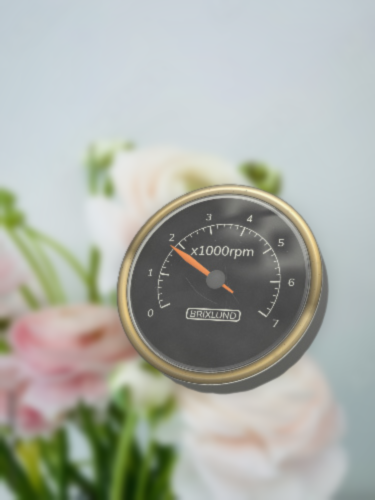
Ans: {"value": 1800, "unit": "rpm"}
